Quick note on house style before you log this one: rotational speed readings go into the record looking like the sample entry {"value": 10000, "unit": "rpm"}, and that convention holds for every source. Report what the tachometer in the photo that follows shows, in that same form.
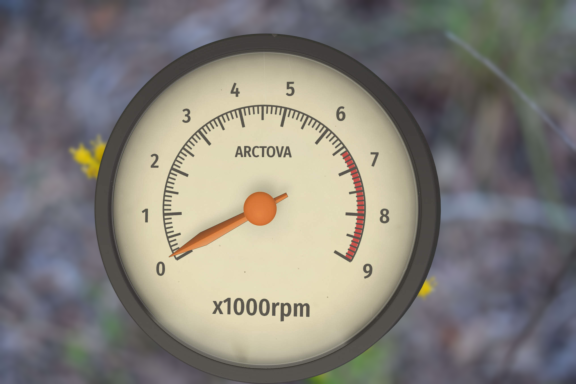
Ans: {"value": 100, "unit": "rpm"}
